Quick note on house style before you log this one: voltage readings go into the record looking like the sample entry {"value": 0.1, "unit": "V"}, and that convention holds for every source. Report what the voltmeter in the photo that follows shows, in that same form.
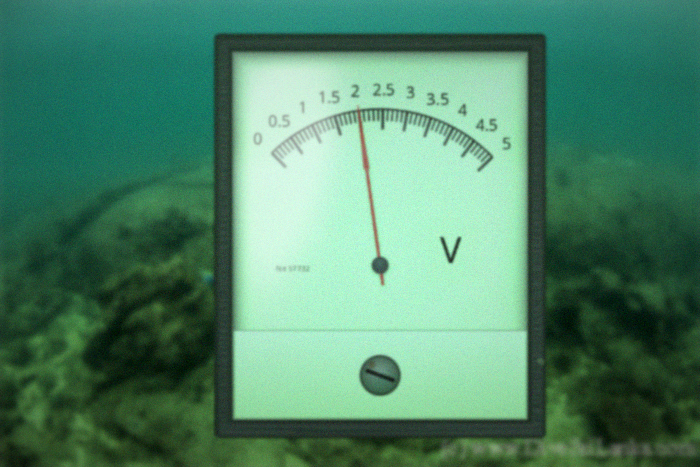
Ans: {"value": 2, "unit": "V"}
